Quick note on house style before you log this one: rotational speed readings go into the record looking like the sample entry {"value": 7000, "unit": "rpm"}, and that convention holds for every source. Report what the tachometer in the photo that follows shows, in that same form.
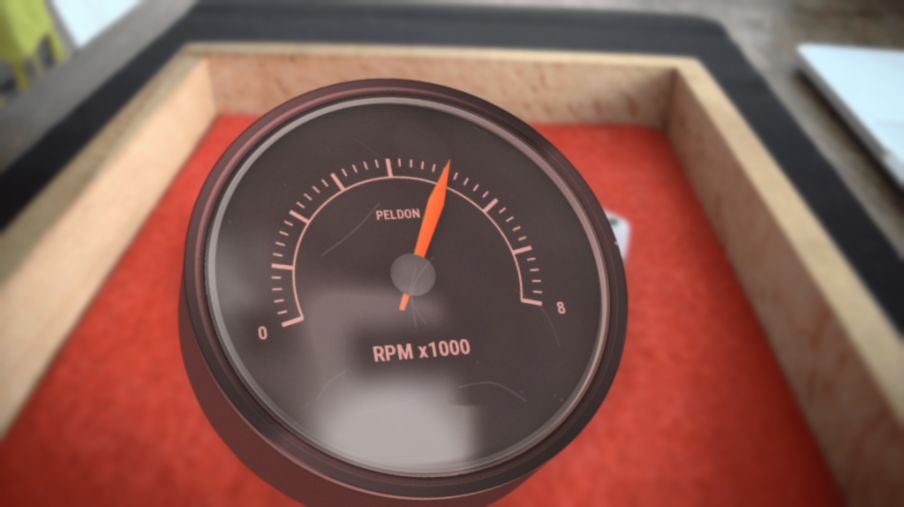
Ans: {"value": 5000, "unit": "rpm"}
